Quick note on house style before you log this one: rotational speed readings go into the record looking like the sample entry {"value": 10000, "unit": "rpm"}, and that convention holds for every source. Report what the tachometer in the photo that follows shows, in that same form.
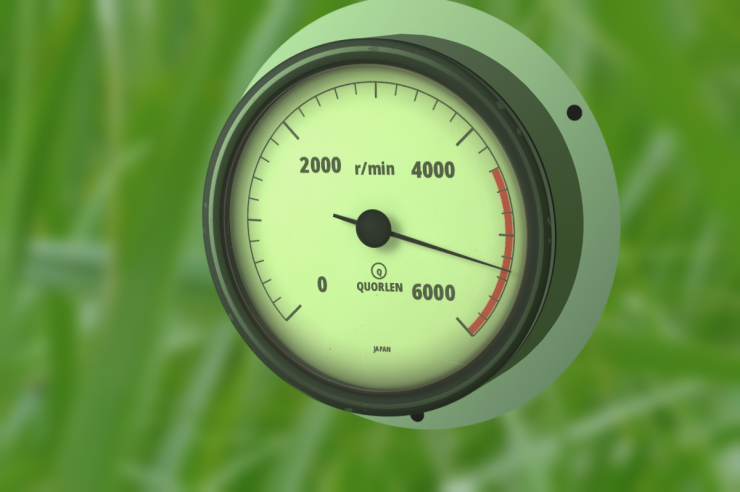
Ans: {"value": 5300, "unit": "rpm"}
